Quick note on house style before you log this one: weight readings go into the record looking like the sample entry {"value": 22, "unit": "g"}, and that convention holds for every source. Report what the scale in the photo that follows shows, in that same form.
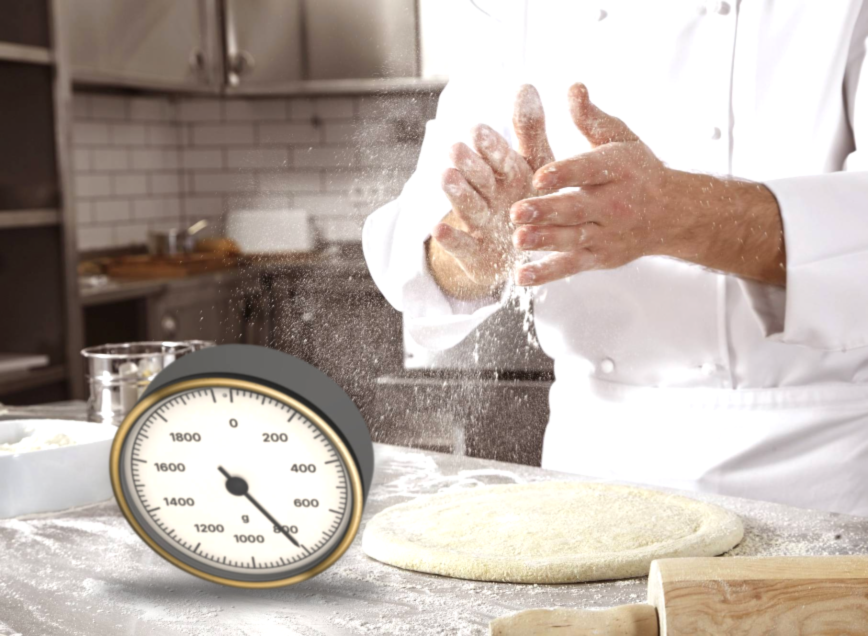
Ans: {"value": 800, "unit": "g"}
